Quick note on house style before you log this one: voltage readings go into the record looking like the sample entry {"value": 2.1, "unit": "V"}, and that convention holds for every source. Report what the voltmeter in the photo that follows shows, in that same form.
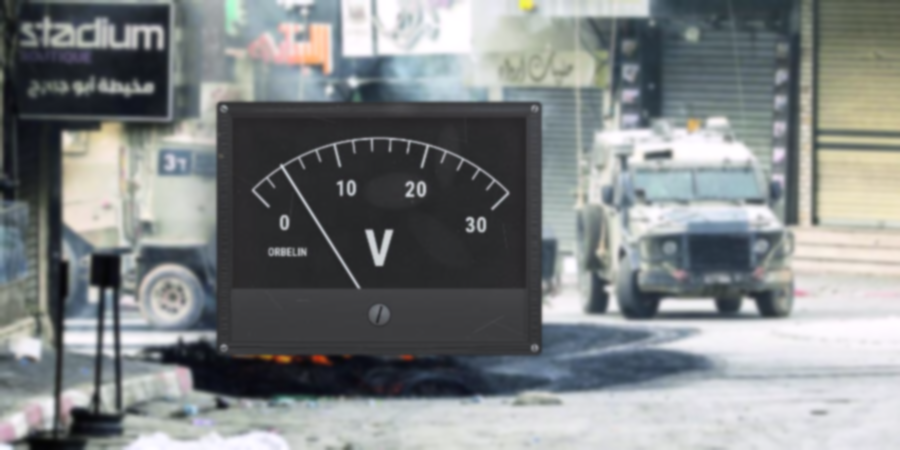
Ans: {"value": 4, "unit": "V"}
